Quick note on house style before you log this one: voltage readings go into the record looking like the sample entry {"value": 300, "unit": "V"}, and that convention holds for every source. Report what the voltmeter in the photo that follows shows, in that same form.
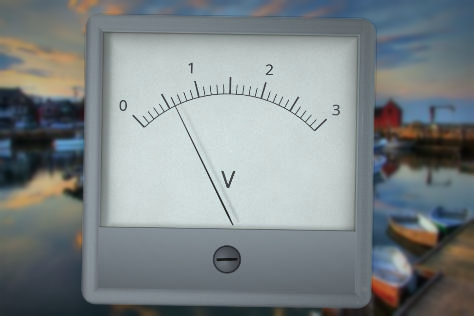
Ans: {"value": 0.6, "unit": "V"}
